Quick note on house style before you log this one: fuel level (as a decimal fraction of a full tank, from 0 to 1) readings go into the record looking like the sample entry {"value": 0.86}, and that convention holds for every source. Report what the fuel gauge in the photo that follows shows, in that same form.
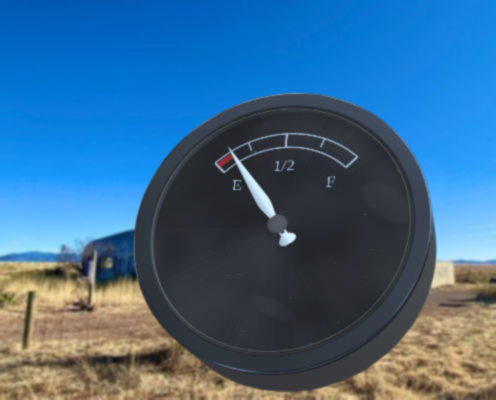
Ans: {"value": 0.125}
